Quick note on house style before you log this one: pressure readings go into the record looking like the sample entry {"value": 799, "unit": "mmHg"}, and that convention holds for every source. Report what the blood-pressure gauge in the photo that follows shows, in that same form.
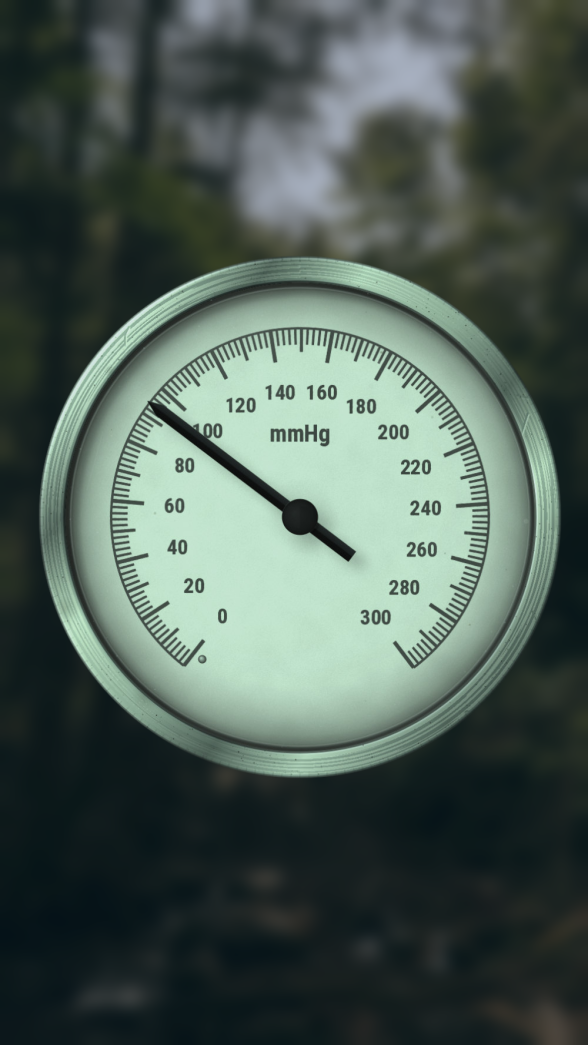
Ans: {"value": 94, "unit": "mmHg"}
